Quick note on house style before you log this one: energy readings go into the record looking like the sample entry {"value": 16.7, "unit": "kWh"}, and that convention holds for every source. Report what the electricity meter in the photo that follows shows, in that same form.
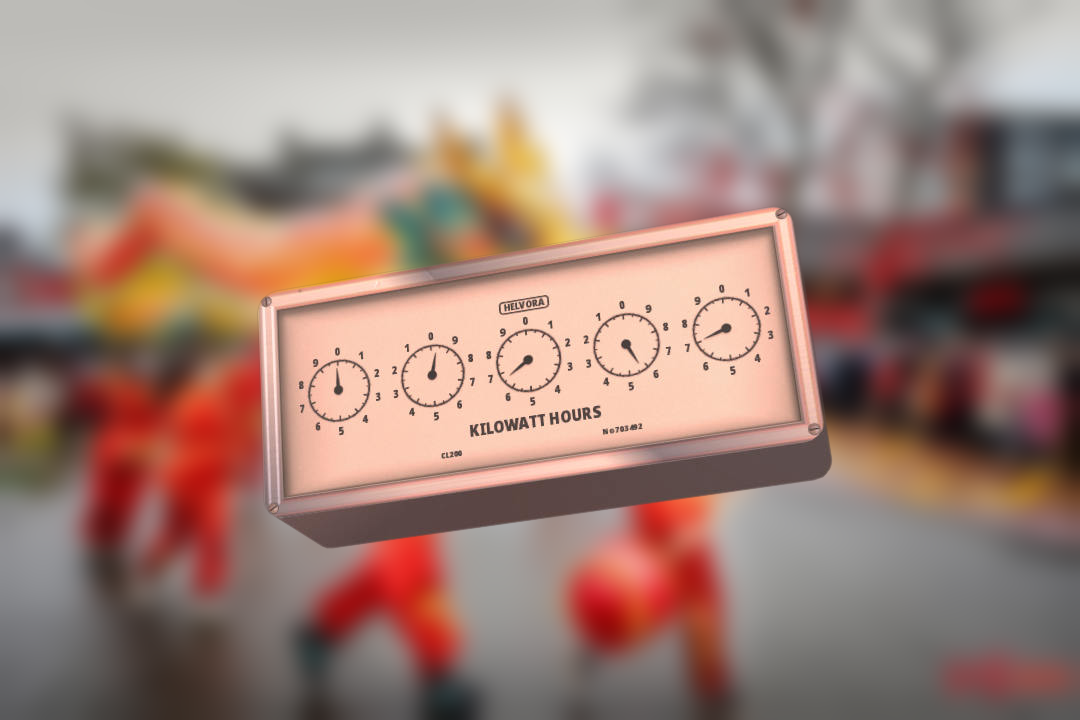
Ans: {"value": 99657, "unit": "kWh"}
